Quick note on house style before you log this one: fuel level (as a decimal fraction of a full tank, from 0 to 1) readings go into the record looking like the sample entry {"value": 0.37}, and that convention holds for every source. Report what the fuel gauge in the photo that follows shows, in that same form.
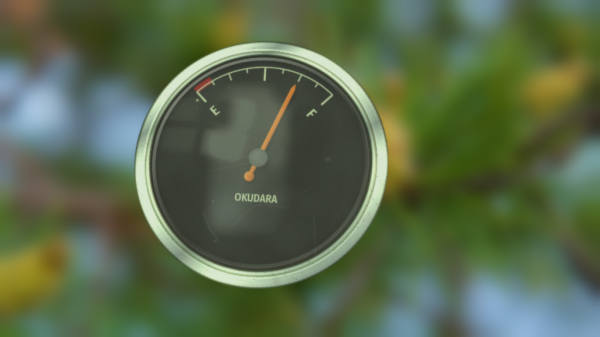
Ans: {"value": 0.75}
